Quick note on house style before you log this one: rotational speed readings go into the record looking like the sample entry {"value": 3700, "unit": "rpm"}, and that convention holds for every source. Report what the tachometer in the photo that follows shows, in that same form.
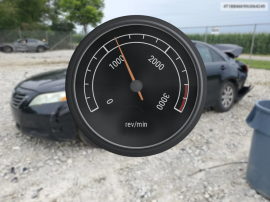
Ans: {"value": 1200, "unit": "rpm"}
